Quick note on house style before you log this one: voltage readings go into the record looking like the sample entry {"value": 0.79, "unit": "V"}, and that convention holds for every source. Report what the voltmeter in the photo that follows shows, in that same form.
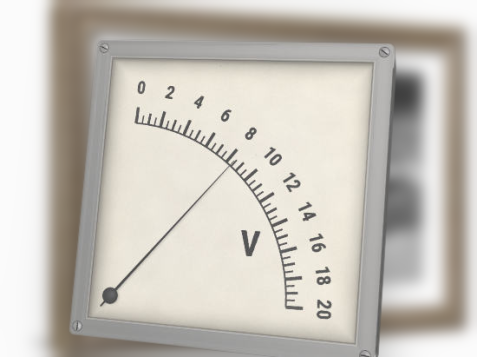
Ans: {"value": 8.5, "unit": "V"}
